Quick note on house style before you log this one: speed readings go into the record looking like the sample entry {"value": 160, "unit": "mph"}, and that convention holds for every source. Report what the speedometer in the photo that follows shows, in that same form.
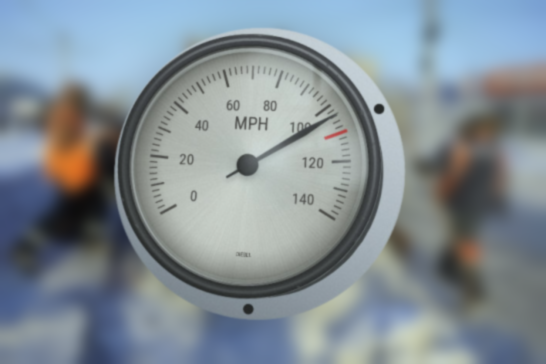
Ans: {"value": 104, "unit": "mph"}
